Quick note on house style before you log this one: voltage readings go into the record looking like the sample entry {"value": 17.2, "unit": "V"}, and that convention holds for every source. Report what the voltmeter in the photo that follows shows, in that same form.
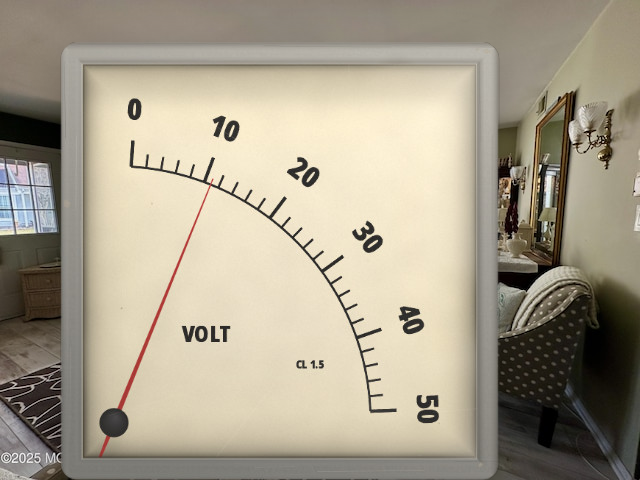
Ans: {"value": 11, "unit": "V"}
